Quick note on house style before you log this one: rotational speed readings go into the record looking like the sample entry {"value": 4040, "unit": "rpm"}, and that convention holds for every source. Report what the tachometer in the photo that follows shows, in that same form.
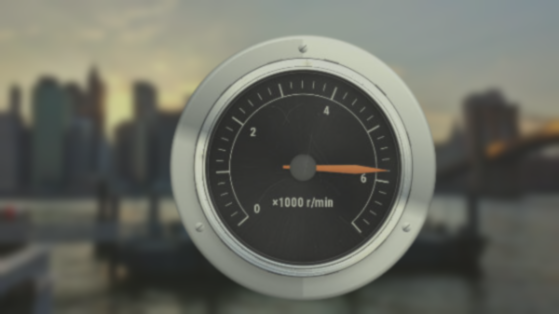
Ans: {"value": 5800, "unit": "rpm"}
